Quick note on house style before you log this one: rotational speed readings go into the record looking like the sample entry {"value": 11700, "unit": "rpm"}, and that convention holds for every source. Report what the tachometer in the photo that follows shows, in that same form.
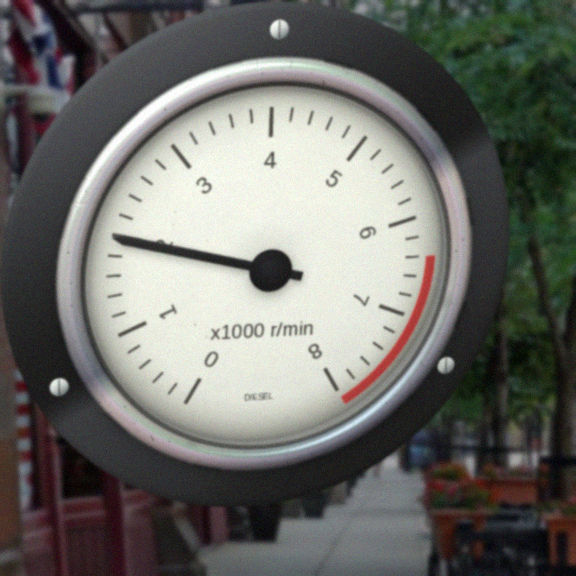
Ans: {"value": 2000, "unit": "rpm"}
